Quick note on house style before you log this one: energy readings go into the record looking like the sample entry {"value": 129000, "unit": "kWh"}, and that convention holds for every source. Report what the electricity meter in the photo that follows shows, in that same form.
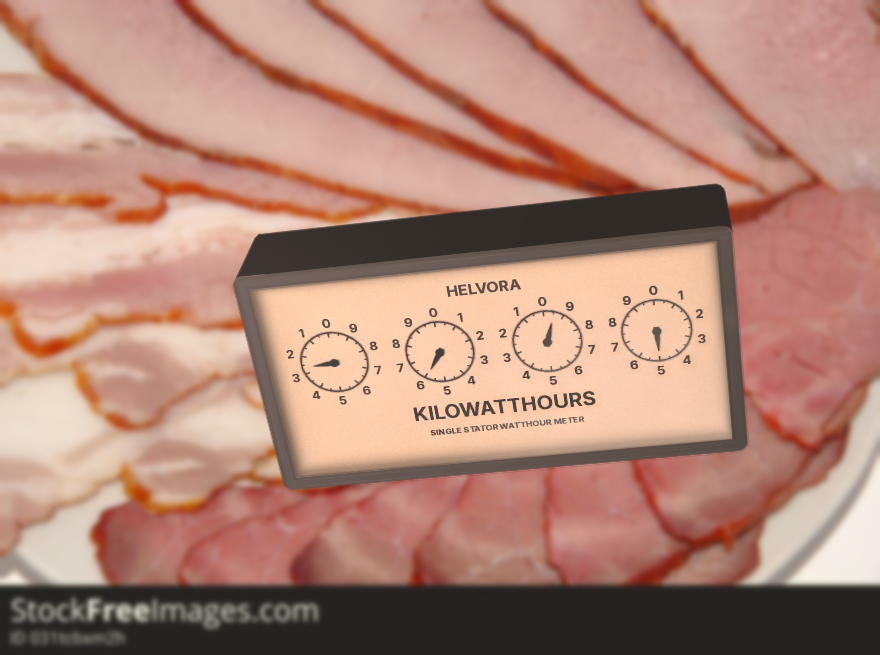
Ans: {"value": 2595, "unit": "kWh"}
